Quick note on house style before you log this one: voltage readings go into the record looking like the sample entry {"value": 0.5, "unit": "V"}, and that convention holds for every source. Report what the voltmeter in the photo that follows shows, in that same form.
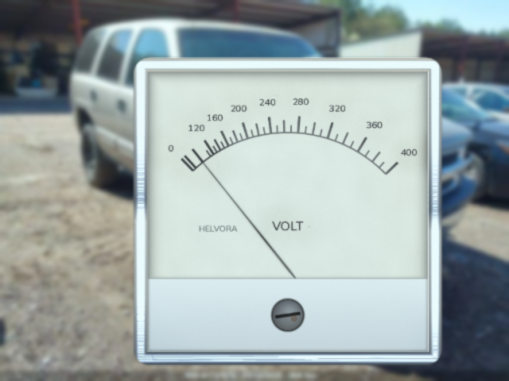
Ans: {"value": 80, "unit": "V"}
